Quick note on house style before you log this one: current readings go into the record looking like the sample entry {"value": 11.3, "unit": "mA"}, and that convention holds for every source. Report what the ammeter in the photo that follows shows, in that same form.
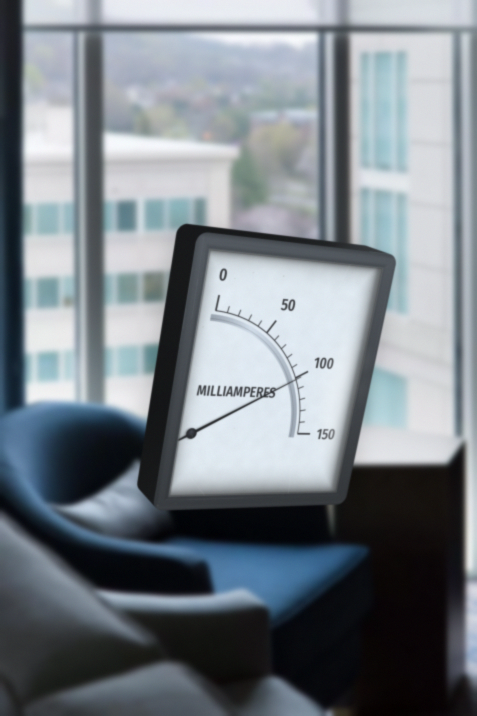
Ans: {"value": 100, "unit": "mA"}
